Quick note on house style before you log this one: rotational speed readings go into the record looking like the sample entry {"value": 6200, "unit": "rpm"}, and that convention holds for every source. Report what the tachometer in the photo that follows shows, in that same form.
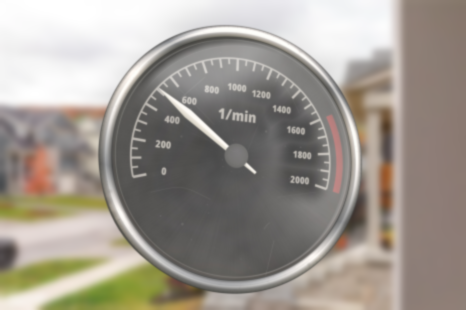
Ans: {"value": 500, "unit": "rpm"}
